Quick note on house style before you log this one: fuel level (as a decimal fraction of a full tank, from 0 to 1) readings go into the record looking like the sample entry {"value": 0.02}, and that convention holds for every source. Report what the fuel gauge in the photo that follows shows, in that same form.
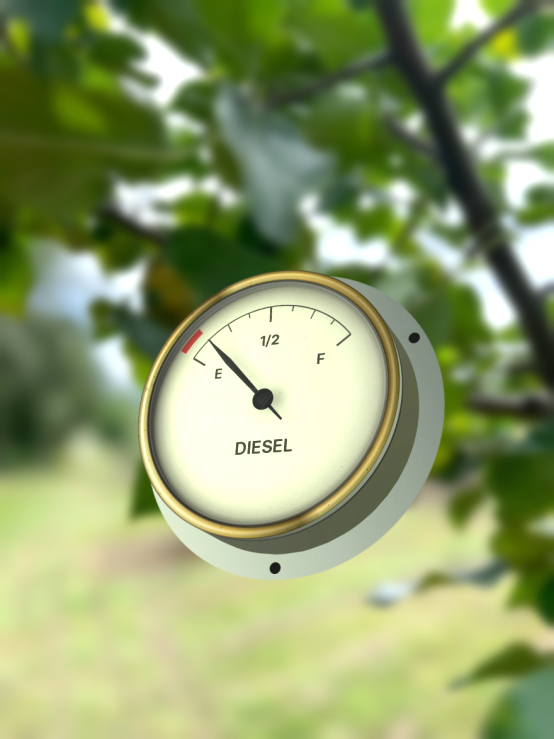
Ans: {"value": 0.125}
